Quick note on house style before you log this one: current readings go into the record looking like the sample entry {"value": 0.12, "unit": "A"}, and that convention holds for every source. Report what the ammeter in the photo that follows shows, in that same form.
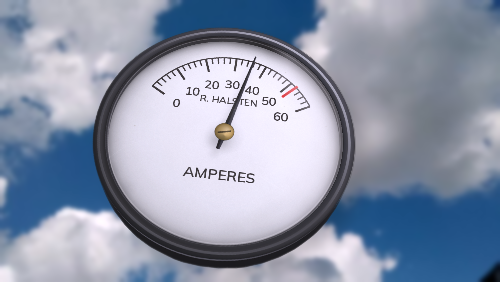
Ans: {"value": 36, "unit": "A"}
